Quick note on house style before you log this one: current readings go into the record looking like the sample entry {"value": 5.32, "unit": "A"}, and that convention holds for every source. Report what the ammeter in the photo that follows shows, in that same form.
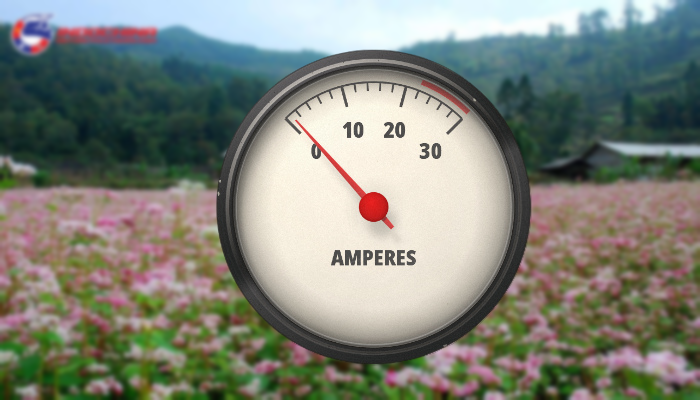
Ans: {"value": 1, "unit": "A"}
